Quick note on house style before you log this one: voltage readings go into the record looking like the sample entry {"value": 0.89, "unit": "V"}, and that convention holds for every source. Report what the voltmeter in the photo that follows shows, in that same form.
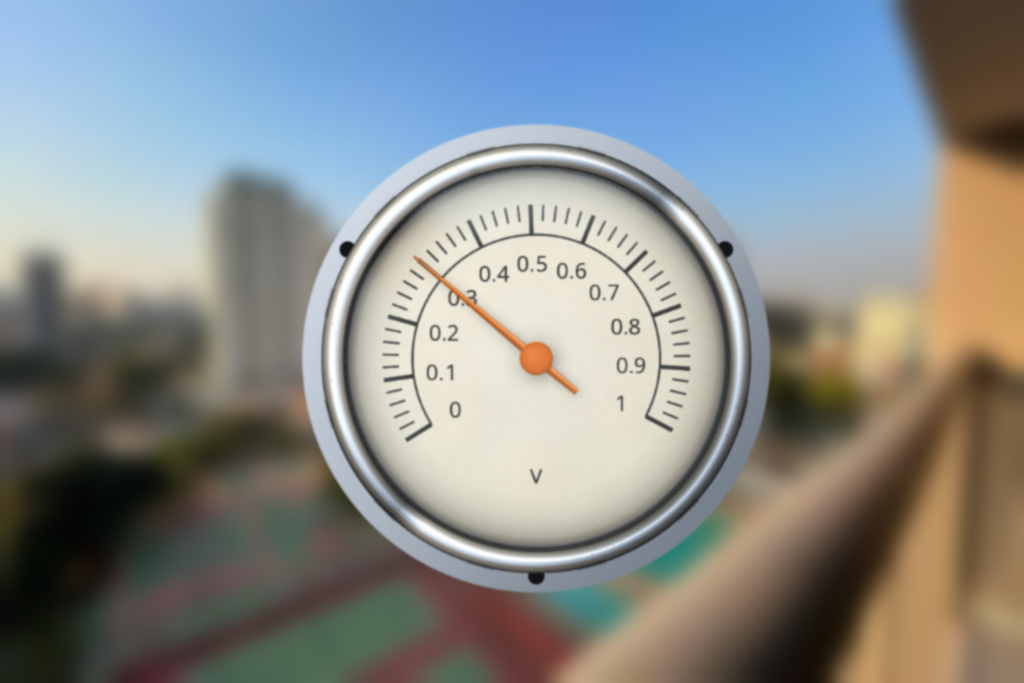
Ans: {"value": 0.3, "unit": "V"}
